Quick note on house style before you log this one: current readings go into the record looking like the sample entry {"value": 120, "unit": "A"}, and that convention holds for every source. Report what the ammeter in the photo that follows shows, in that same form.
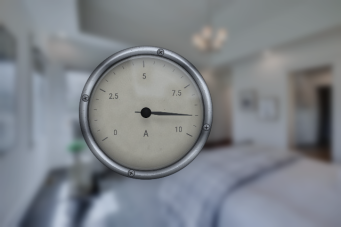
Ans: {"value": 9, "unit": "A"}
